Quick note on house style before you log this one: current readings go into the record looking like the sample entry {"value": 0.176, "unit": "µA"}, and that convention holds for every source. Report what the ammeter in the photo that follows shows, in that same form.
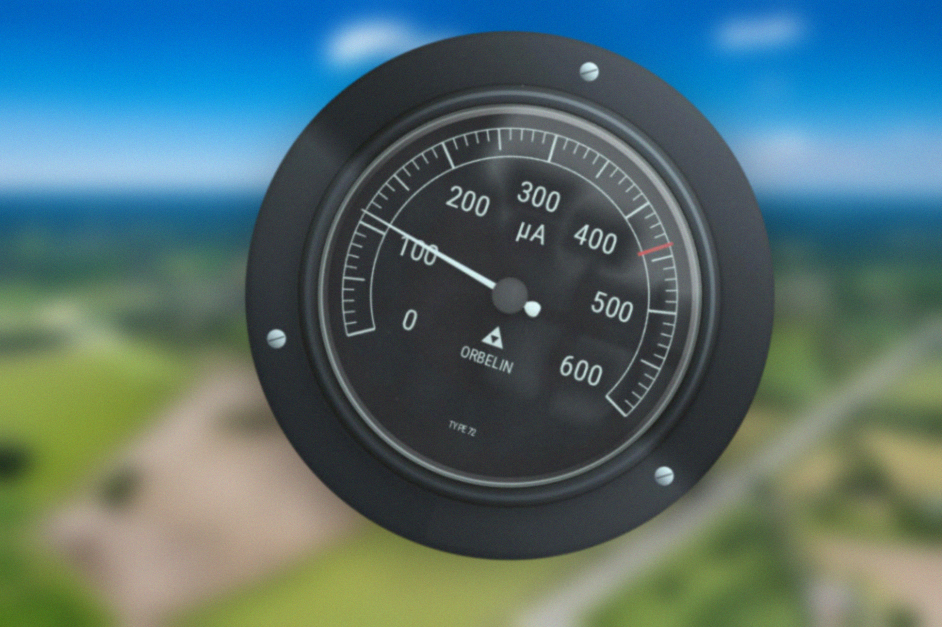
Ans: {"value": 110, "unit": "µA"}
